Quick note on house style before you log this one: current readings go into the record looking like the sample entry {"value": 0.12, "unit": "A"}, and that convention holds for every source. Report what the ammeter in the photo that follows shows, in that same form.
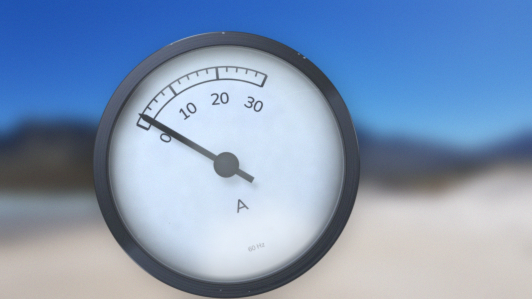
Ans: {"value": 2, "unit": "A"}
